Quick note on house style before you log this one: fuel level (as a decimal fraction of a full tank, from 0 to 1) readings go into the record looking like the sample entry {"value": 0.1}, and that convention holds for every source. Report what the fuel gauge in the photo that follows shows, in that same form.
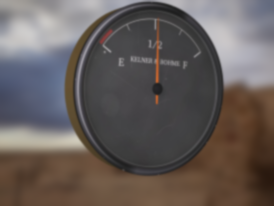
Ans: {"value": 0.5}
